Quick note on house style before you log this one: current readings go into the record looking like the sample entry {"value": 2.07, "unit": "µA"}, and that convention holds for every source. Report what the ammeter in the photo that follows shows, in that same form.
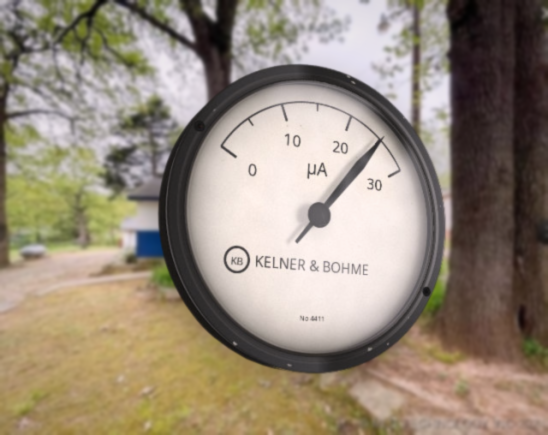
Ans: {"value": 25, "unit": "µA"}
